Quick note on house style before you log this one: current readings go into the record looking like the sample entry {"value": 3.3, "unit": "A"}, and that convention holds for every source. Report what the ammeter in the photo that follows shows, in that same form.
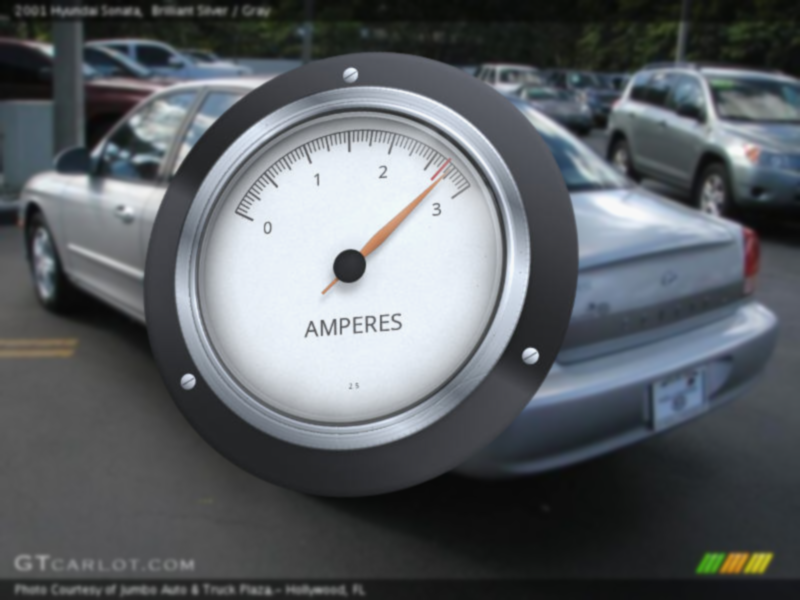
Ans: {"value": 2.75, "unit": "A"}
